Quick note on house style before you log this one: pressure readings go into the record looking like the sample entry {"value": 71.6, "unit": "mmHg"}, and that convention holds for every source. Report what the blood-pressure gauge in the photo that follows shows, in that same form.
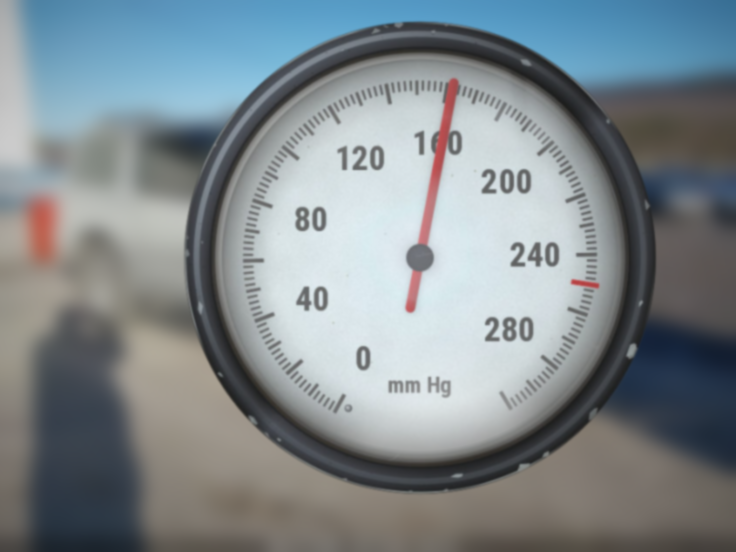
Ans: {"value": 162, "unit": "mmHg"}
